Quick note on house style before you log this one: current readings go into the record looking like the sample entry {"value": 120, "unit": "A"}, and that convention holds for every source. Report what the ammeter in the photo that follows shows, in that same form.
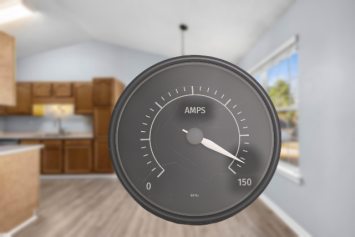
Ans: {"value": 142.5, "unit": "A"}
